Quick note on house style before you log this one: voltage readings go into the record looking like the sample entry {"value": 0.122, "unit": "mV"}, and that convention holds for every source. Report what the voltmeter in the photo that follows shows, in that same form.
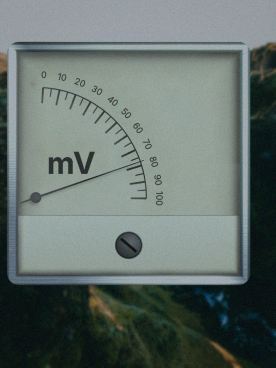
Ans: {"value": 77.5, "unit": "mV"}
